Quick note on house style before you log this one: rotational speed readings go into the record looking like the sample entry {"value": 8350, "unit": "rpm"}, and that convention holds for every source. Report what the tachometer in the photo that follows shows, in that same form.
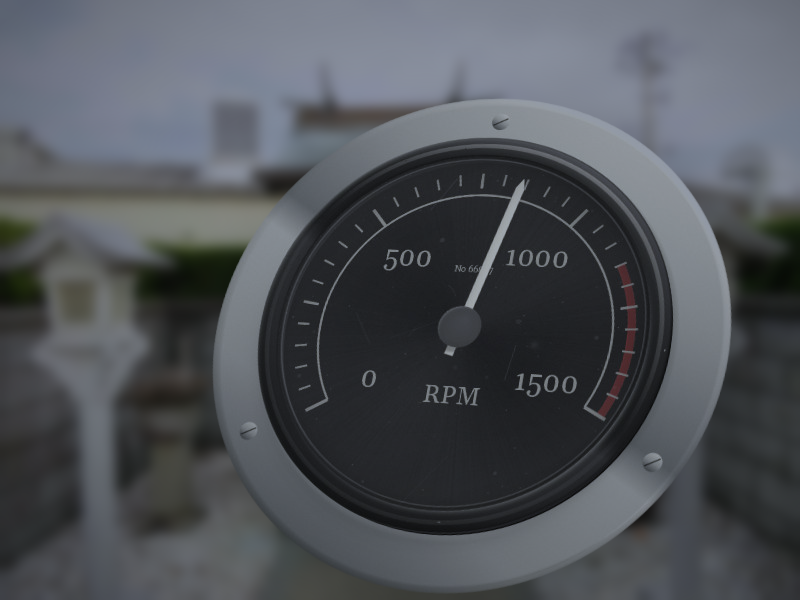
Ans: {"value": 850, "unit": "rpm"}
